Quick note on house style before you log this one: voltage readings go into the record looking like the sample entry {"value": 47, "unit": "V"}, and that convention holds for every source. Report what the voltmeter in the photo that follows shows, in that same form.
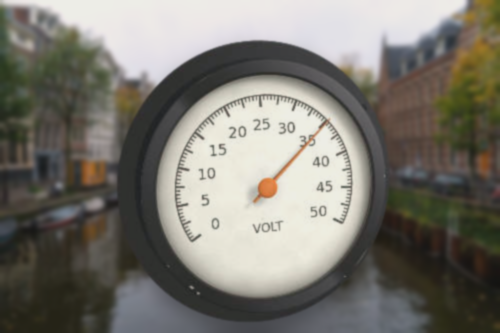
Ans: {"value": 35, "unit": "V"}
